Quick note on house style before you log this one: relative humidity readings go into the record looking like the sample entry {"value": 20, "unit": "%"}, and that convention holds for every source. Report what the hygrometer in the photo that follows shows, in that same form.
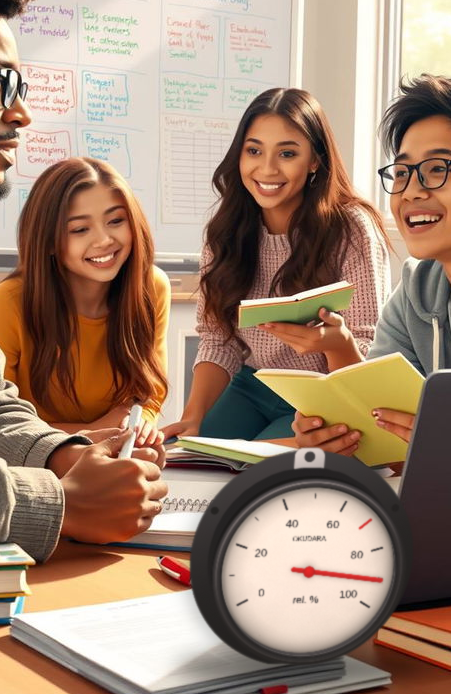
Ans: {"value": 90, "unit": "%"}
